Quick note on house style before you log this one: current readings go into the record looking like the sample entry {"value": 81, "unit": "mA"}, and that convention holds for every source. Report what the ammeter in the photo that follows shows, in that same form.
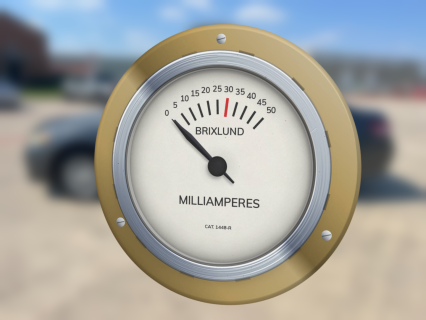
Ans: {"value": 0, "unit": "mA"}
